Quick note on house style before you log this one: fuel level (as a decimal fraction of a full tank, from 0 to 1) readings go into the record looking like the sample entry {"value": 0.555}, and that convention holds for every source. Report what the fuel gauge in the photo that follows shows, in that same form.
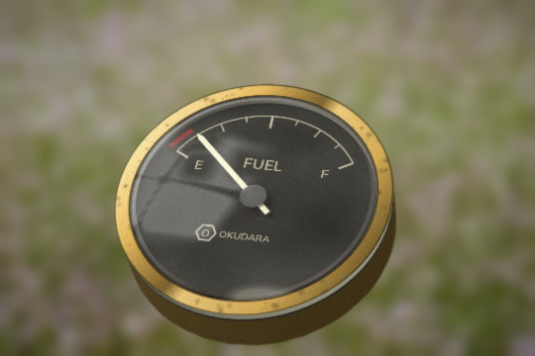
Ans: {"value": 0.125}
